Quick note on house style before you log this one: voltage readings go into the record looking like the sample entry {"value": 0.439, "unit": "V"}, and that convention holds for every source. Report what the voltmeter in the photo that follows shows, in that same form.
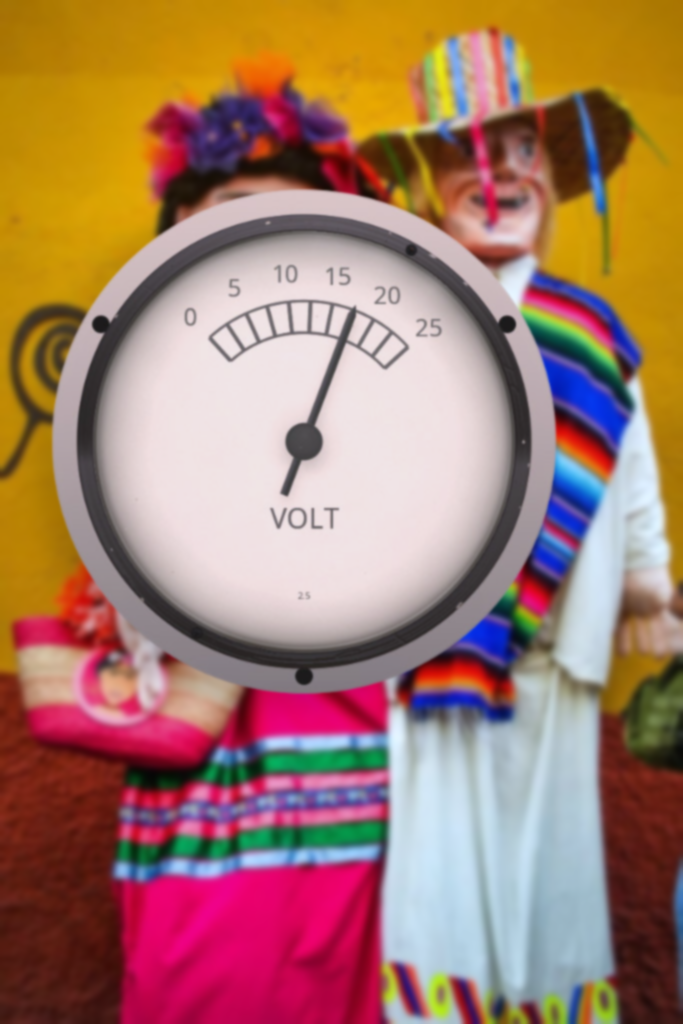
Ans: {"value": 17.5, "unit": "V"}
